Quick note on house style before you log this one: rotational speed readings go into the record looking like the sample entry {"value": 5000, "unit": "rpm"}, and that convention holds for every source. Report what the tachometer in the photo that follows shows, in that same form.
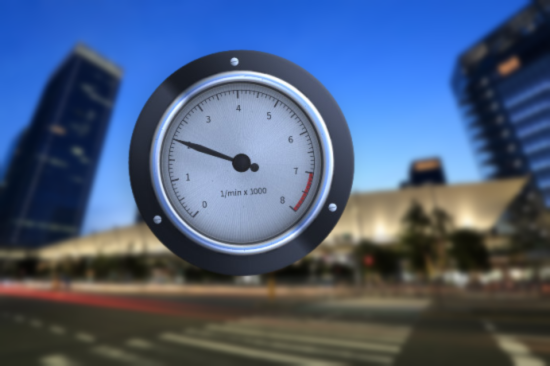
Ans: {"value": 2000, "unit": "rpm"}
